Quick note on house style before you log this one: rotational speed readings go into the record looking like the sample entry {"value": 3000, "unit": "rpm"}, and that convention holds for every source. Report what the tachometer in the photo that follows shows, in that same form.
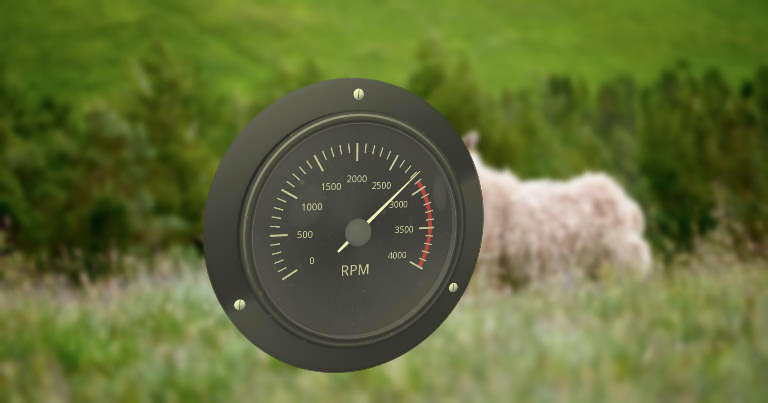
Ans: {"value": 2800, "unit": "rpm"}
